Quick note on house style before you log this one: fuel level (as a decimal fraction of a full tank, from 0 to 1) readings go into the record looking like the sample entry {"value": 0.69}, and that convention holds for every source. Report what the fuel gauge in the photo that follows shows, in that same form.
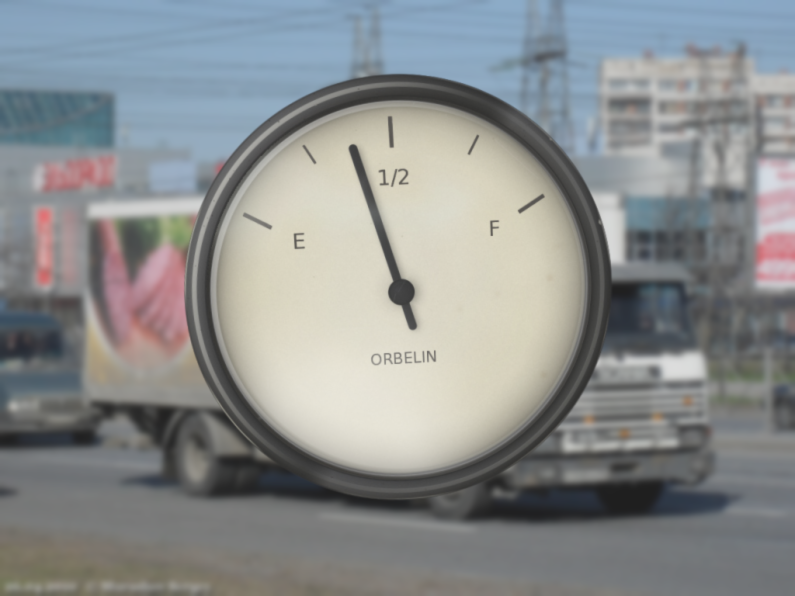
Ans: {"value": 0.375}
